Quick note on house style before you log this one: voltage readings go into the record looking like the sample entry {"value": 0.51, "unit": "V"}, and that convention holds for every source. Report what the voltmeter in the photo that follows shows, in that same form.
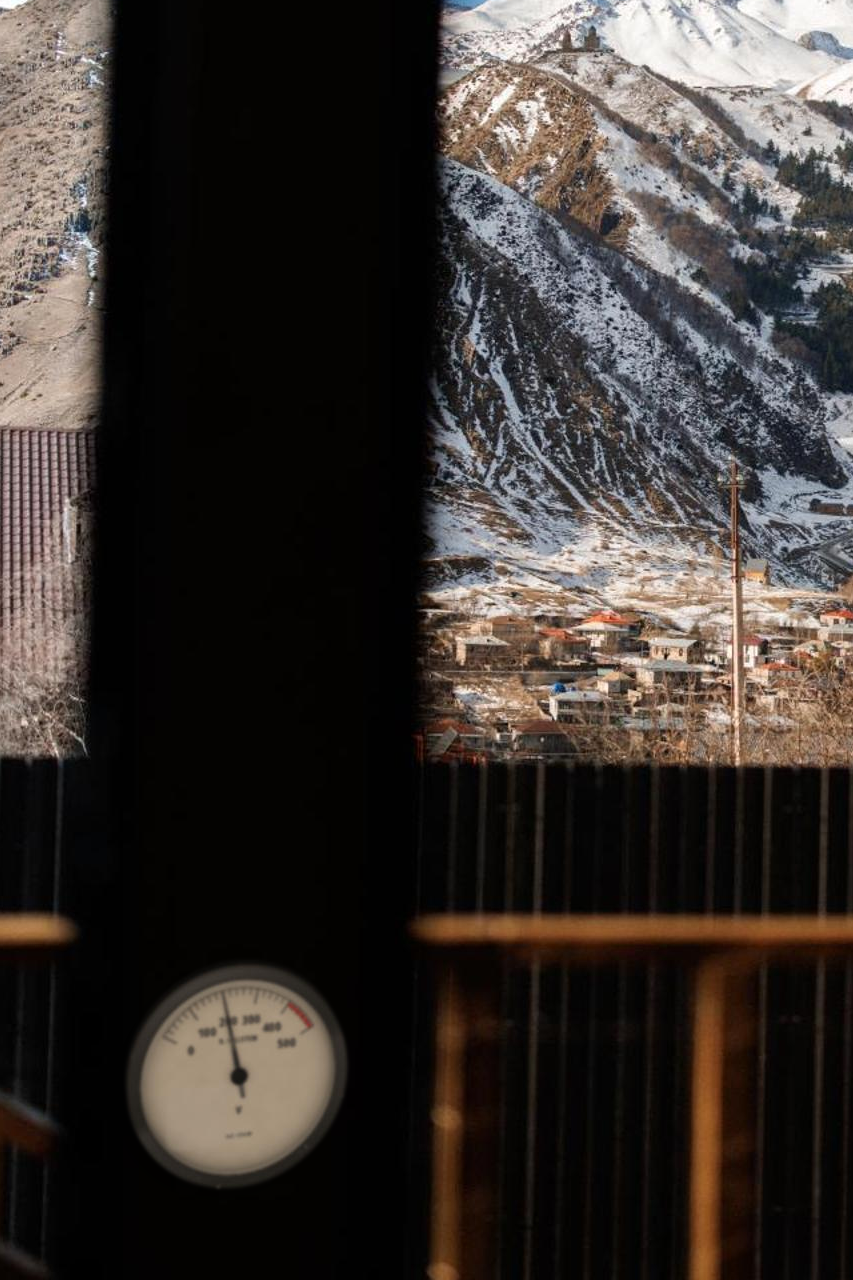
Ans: {"value": 200, "unit": "V"}
